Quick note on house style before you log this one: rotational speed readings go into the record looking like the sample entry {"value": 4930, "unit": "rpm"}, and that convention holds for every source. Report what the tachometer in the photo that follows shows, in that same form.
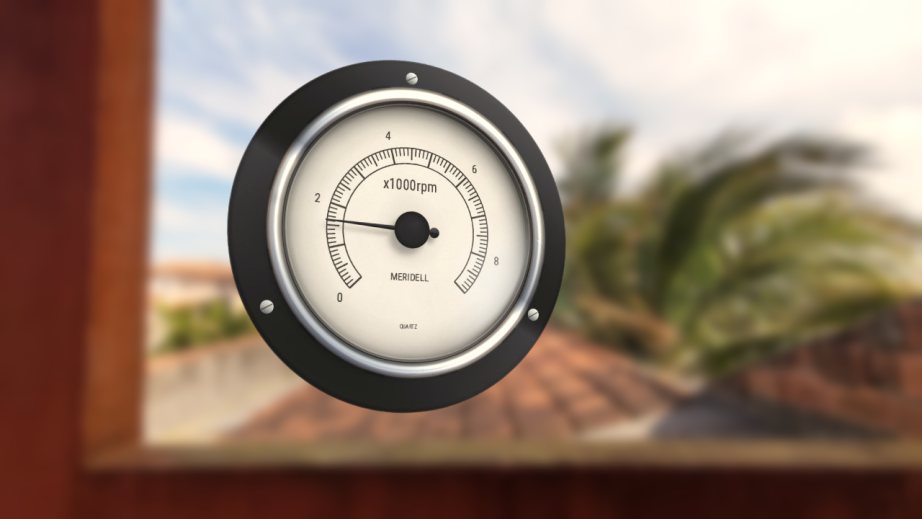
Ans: {"value": 1600, "unit": "rpm"}
